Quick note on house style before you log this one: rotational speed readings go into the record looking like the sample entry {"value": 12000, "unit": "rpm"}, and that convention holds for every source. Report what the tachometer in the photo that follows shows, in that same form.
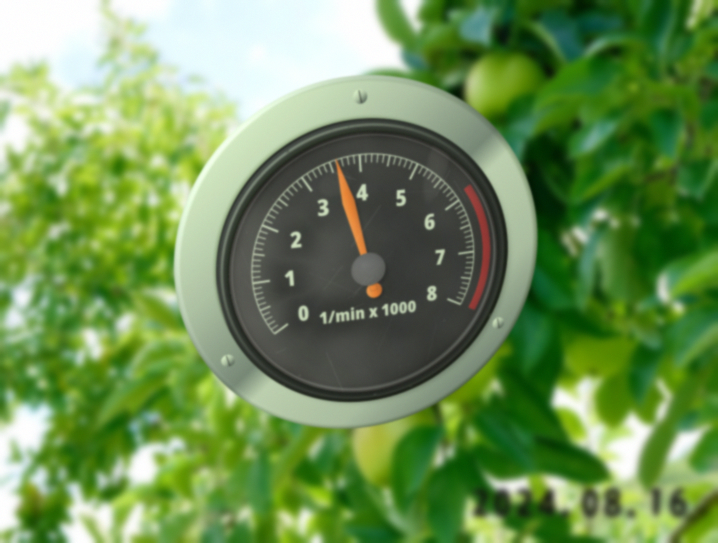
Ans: {"value": 3600, "unit": "rpm"}
